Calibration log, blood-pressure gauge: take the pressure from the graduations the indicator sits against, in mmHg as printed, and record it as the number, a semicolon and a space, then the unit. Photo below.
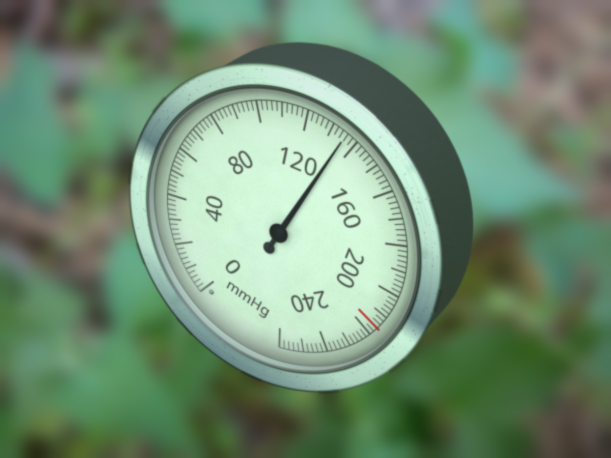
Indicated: 136; mmHg
